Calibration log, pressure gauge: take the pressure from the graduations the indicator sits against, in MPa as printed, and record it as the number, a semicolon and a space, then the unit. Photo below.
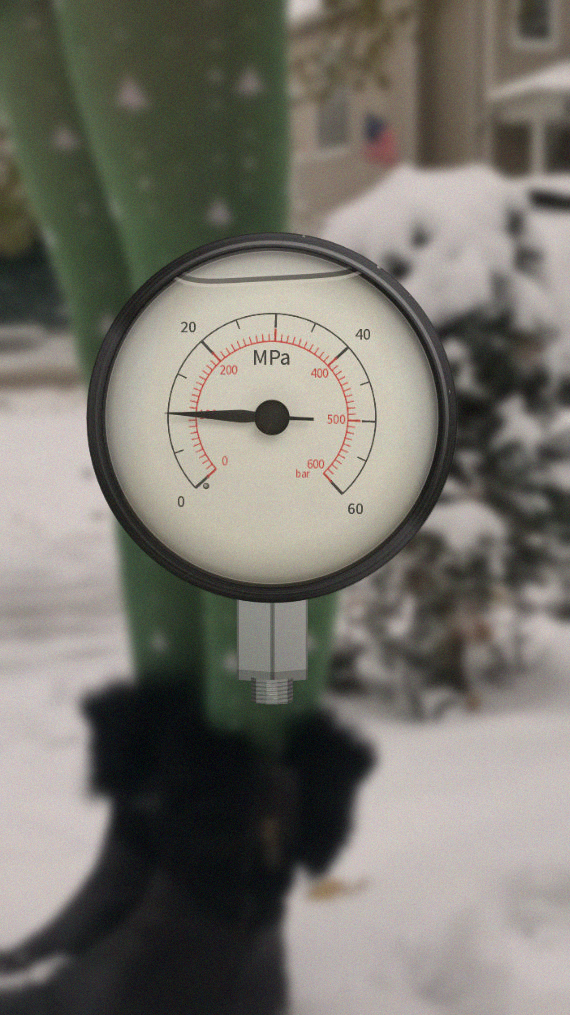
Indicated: 10; MPa
